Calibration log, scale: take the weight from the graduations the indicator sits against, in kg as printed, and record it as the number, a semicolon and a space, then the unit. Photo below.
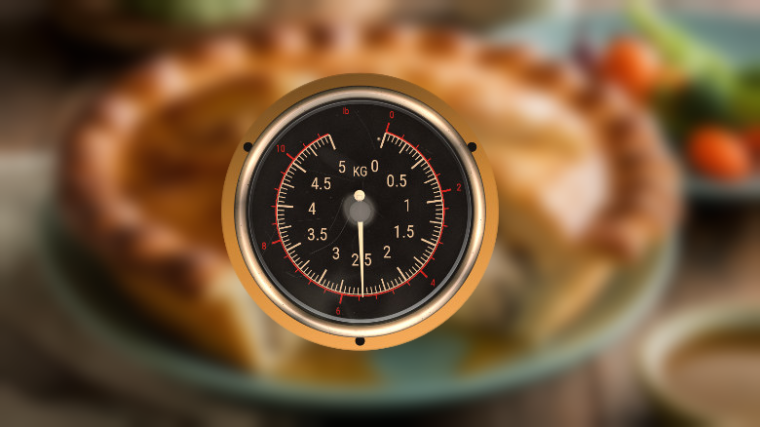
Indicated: 2.5; kg
